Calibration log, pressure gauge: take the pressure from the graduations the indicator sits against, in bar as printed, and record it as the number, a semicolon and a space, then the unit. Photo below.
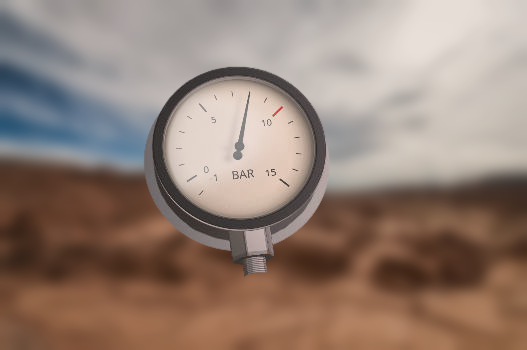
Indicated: 8; bar
